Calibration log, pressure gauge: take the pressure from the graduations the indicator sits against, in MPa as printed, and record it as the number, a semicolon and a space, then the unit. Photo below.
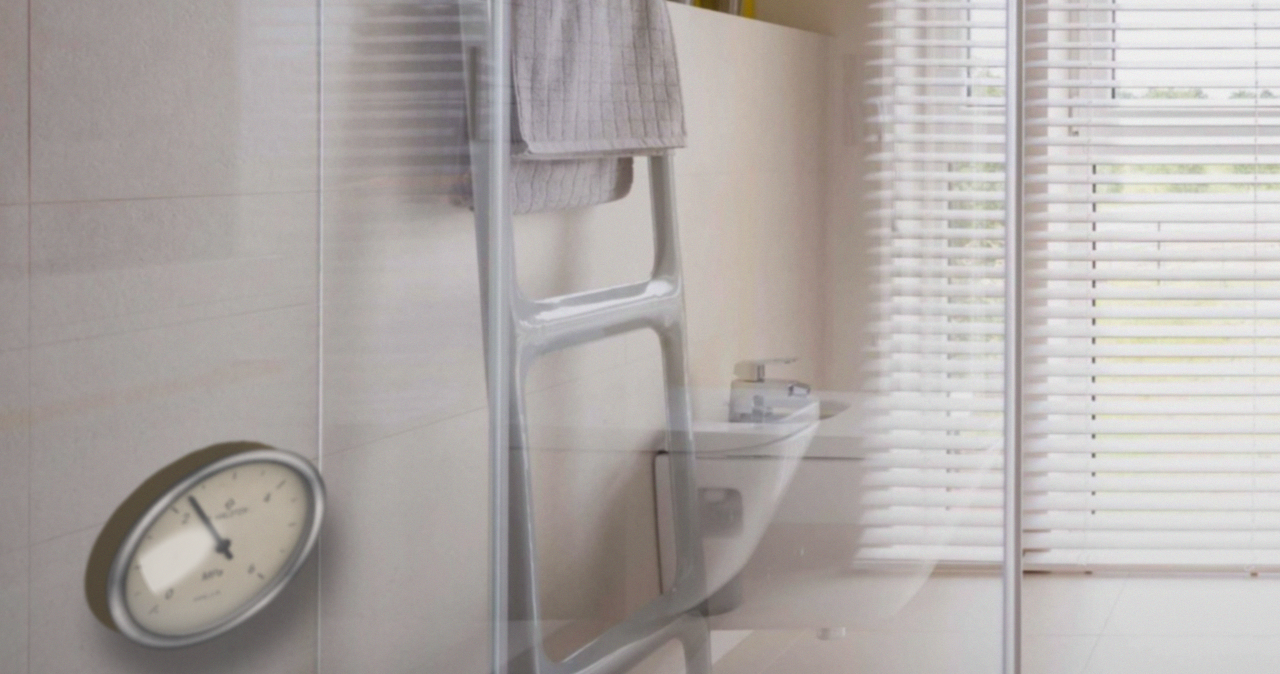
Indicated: 2.25; MPa
